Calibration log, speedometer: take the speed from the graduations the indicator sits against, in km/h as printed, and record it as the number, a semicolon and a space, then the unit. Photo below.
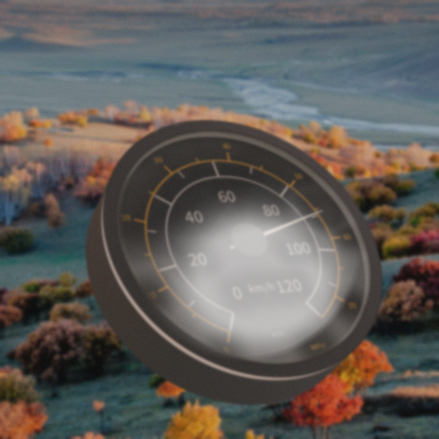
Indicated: 90; km/h
